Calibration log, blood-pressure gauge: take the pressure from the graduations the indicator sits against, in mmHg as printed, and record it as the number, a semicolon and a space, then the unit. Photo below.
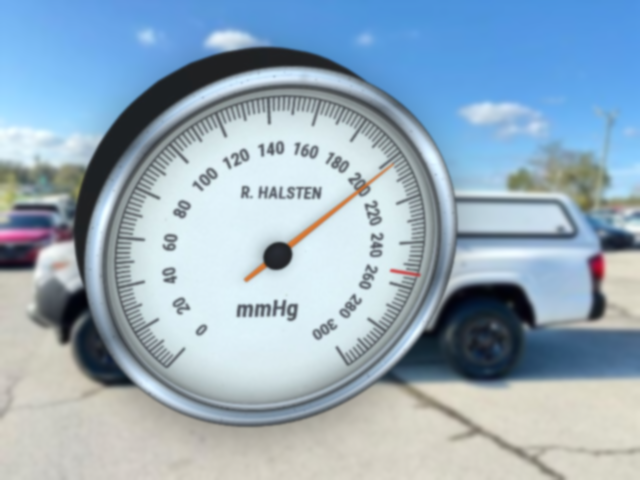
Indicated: 200; mmHg
